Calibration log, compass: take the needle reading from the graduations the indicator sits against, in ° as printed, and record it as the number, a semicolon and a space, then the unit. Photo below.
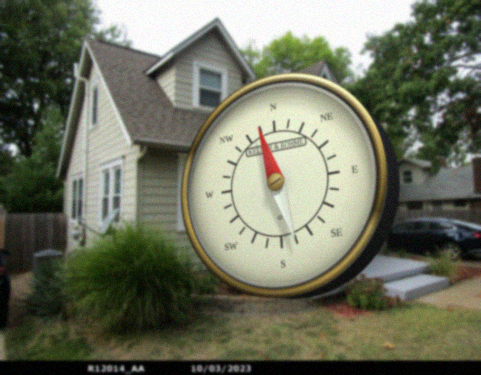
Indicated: 345; °
